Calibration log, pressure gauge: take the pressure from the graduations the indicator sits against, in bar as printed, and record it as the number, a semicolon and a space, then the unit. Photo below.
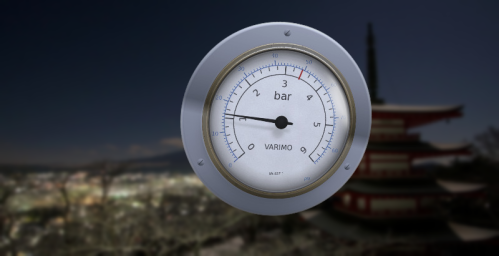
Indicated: 1.1; bar
